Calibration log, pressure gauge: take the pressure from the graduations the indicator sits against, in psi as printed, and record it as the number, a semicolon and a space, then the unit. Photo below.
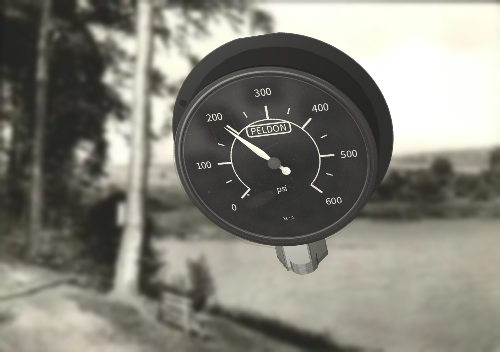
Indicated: 200; psi
